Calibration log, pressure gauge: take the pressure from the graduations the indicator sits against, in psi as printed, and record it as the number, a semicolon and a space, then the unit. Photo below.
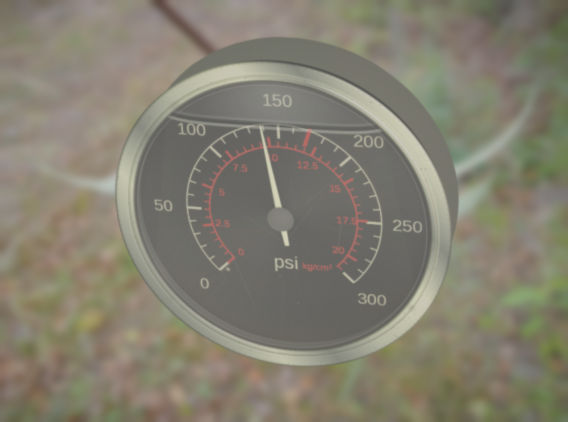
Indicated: 140; psi
